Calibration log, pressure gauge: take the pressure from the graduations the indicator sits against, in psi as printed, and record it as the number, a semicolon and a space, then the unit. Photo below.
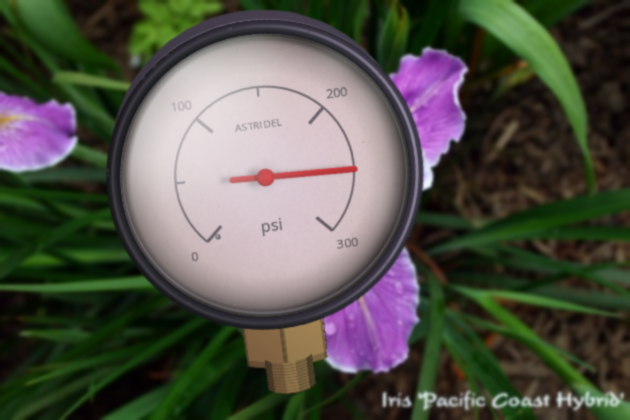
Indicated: 250; psi
